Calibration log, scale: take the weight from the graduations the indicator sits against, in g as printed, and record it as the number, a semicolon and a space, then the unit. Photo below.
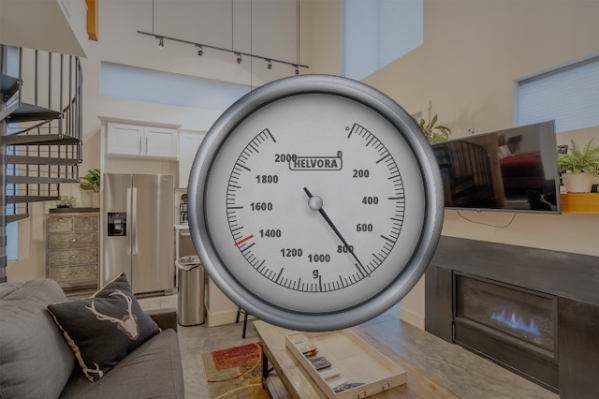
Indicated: 780; g
